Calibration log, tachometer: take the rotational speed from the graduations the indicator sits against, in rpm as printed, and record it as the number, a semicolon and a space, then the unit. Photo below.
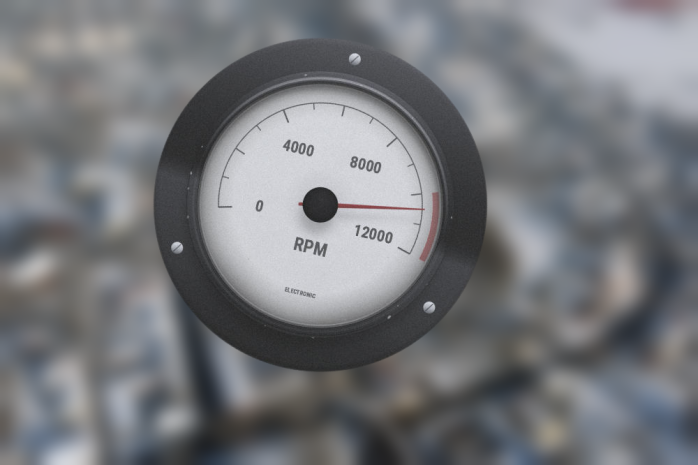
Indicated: 10500; rpm
